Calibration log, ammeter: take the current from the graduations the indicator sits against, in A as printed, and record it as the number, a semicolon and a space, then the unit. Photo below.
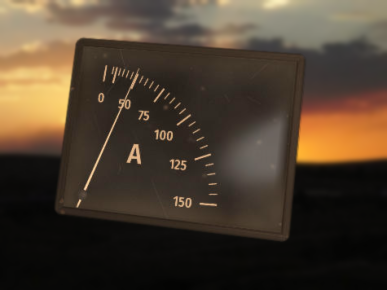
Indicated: 50; A
